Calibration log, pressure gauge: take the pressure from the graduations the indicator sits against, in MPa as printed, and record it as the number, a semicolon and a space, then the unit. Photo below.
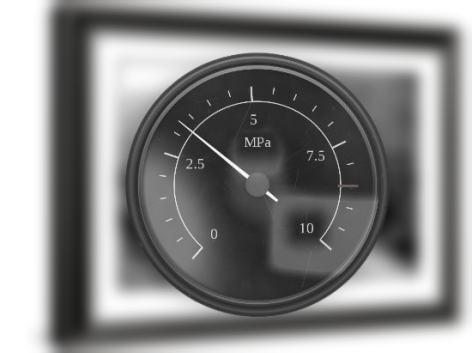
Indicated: 3.25; MPa
